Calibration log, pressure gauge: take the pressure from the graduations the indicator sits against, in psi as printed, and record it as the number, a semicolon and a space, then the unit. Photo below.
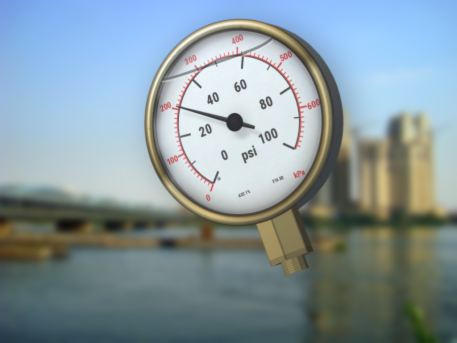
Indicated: 30; psi
